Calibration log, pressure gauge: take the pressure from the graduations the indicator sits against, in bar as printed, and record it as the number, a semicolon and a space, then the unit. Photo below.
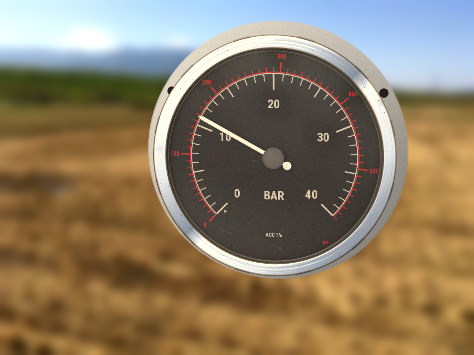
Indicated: 11; bar
